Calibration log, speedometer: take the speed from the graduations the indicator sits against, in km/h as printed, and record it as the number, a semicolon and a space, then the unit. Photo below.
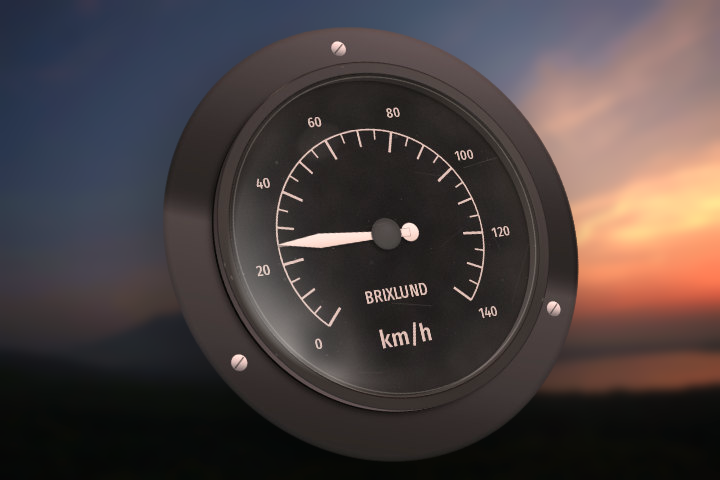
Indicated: 25; km/h
